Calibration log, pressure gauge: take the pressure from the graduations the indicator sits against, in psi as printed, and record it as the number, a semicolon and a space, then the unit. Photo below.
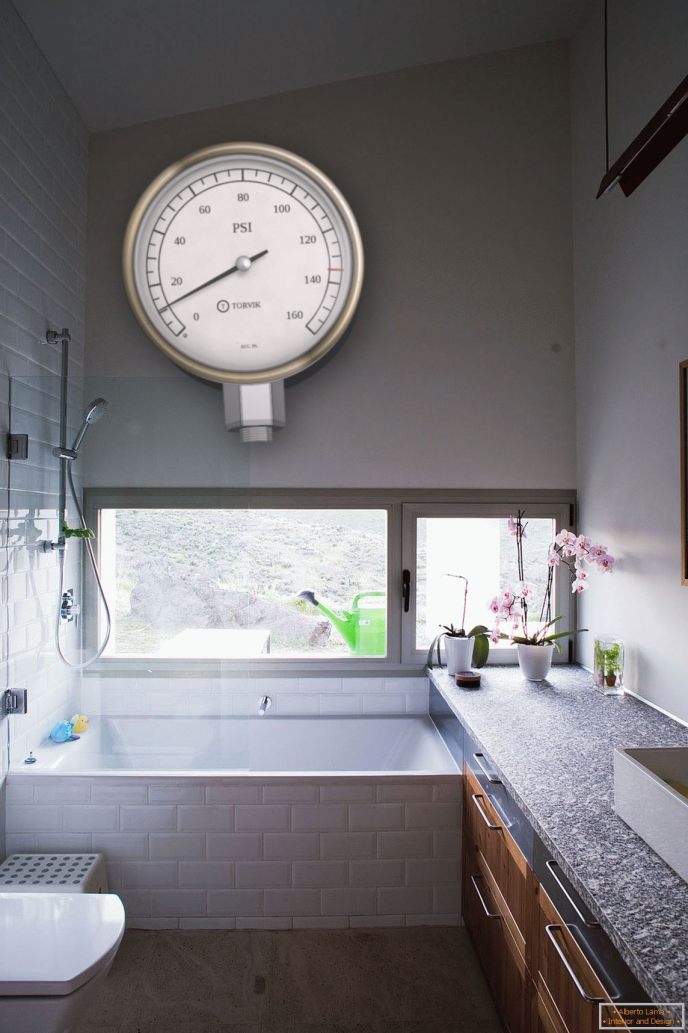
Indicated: 10; psi
